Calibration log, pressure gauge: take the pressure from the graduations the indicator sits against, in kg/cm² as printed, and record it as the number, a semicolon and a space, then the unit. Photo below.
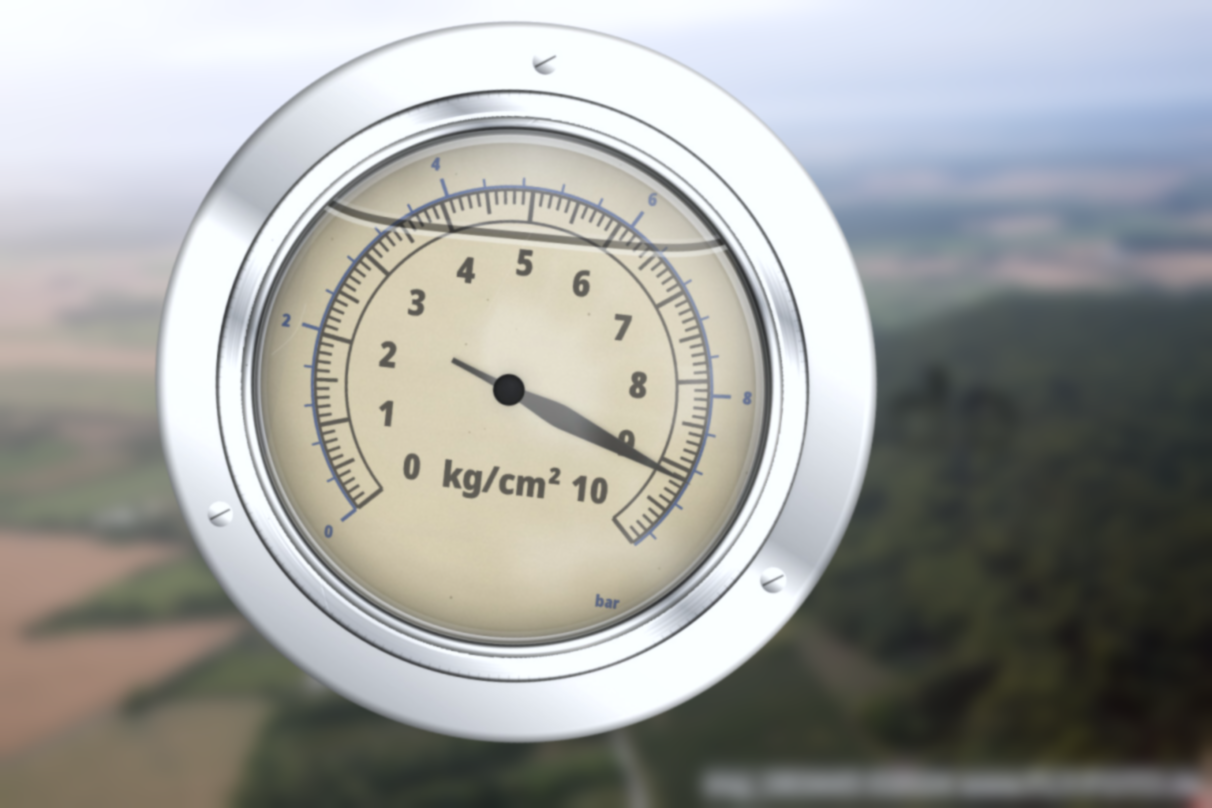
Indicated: 9.1; kg/cm²
